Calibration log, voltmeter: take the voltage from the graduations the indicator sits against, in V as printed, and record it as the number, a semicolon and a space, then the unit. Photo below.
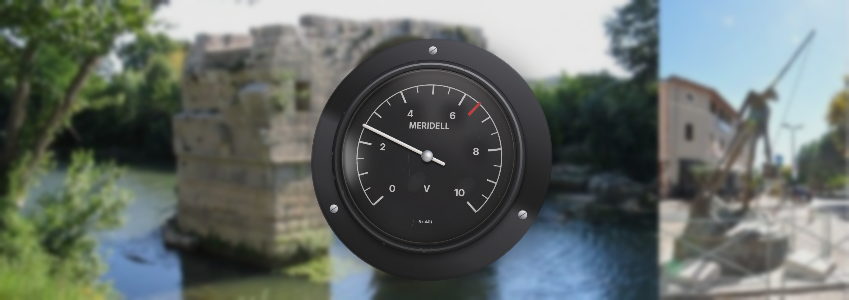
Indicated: 2.5; V
